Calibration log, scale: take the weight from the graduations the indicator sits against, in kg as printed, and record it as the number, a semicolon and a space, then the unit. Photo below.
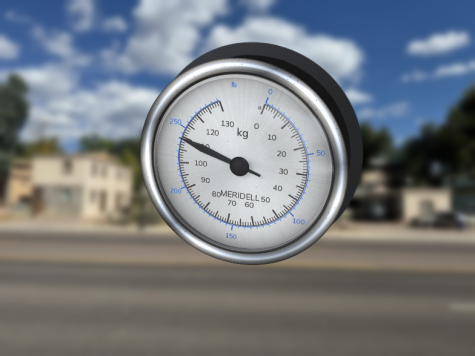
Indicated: 110; kg
